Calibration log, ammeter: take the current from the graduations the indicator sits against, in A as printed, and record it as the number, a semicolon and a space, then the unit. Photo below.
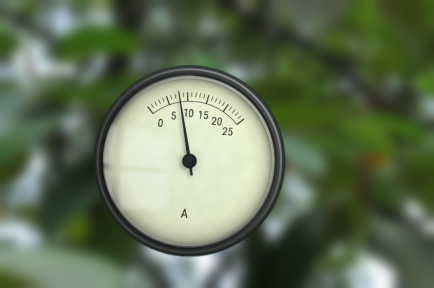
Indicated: 8; A
